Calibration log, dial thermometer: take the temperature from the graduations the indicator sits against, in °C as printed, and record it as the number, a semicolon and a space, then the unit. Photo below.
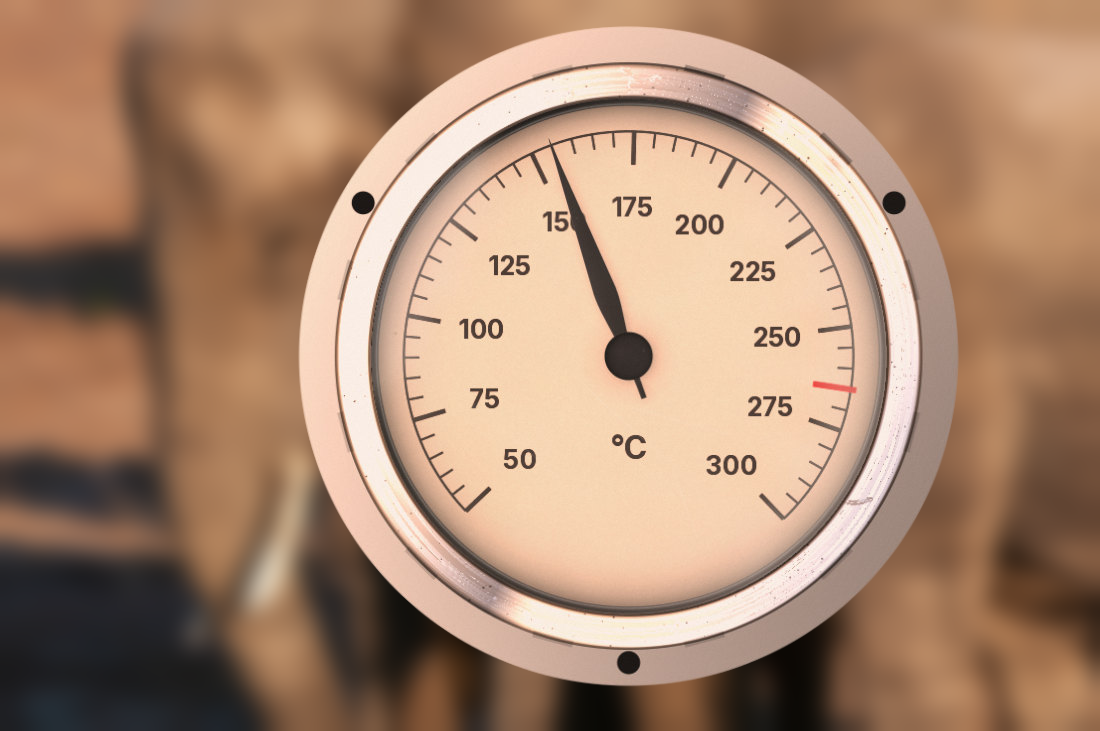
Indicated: 155; °C
